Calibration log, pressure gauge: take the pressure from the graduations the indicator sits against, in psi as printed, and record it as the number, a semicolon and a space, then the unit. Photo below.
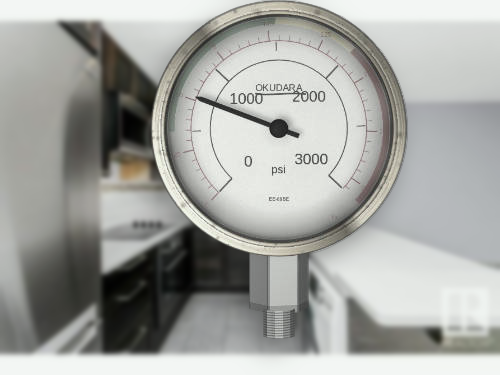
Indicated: 750; psi
